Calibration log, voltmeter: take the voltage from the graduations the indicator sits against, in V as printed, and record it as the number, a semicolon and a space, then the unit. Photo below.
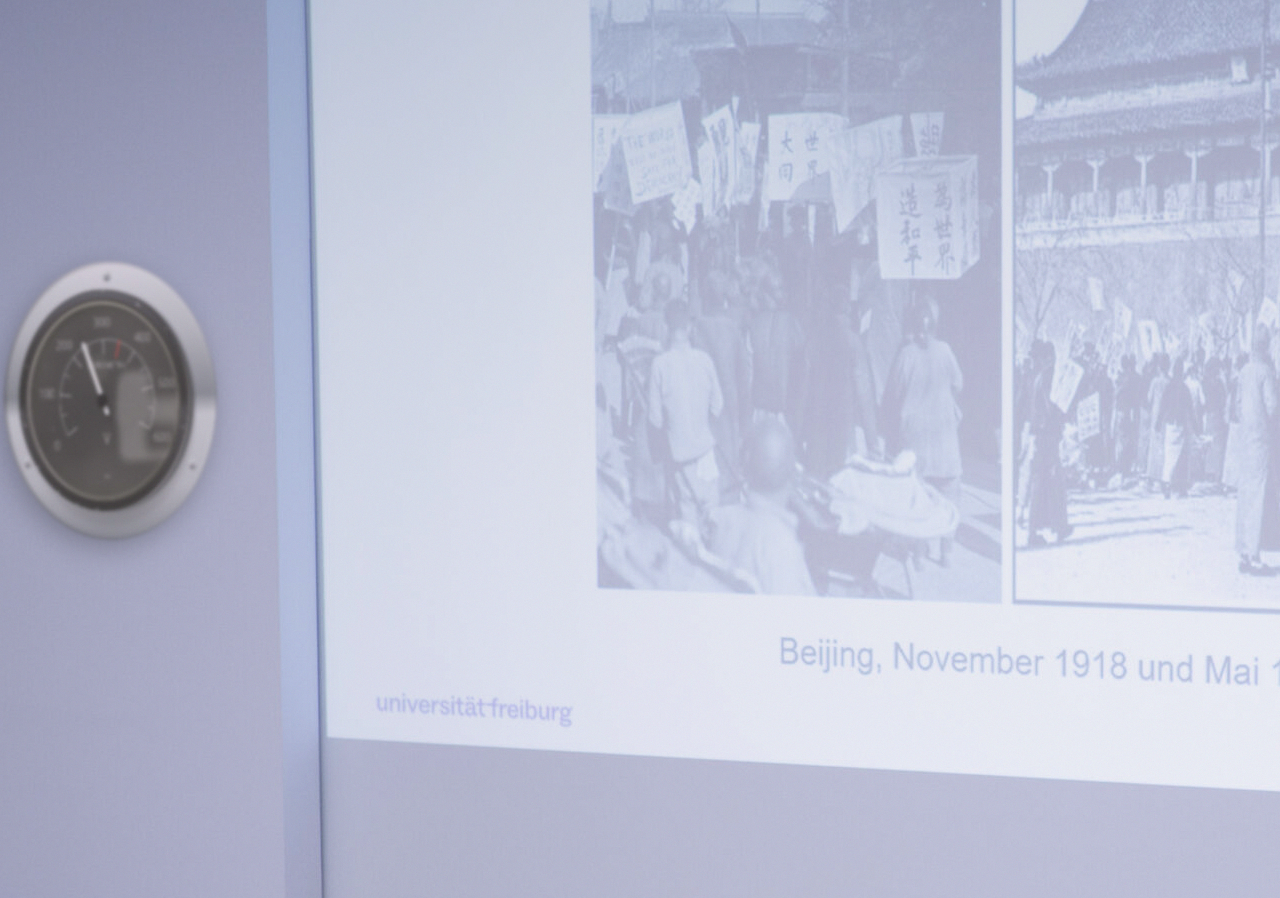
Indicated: 250; V
